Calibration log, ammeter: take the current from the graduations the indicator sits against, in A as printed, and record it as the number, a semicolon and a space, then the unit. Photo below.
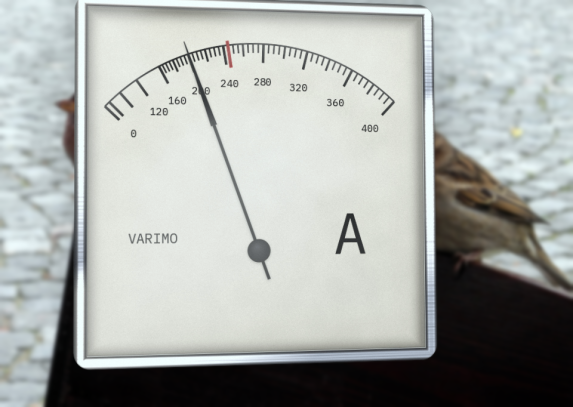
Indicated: 200; A
